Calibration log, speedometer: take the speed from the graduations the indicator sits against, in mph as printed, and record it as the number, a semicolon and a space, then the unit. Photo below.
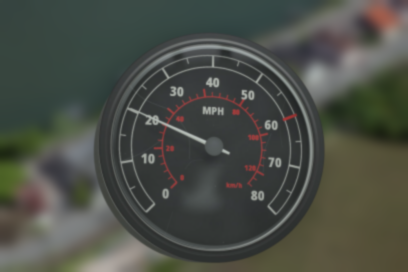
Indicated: 20; mph
